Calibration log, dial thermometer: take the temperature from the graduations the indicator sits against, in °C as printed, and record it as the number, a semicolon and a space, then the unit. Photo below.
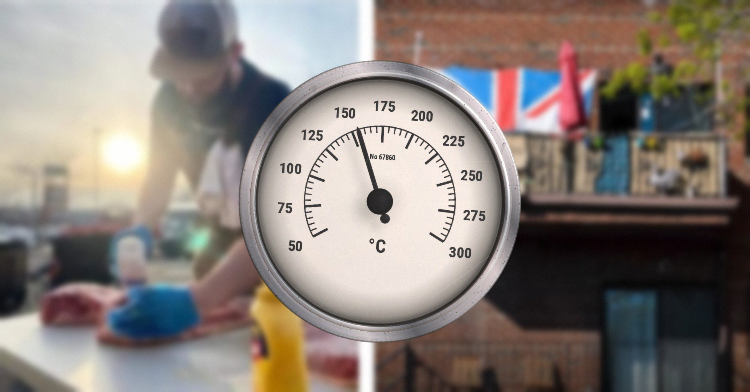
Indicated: 155; °C
